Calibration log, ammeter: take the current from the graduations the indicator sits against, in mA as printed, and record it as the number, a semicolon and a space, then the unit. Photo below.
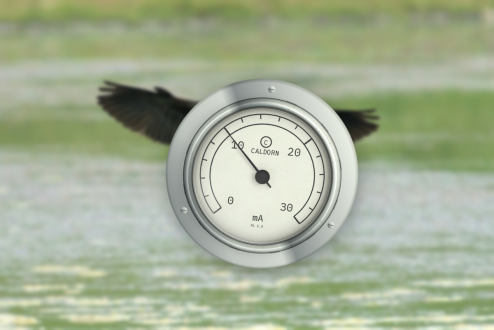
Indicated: 10; mA
